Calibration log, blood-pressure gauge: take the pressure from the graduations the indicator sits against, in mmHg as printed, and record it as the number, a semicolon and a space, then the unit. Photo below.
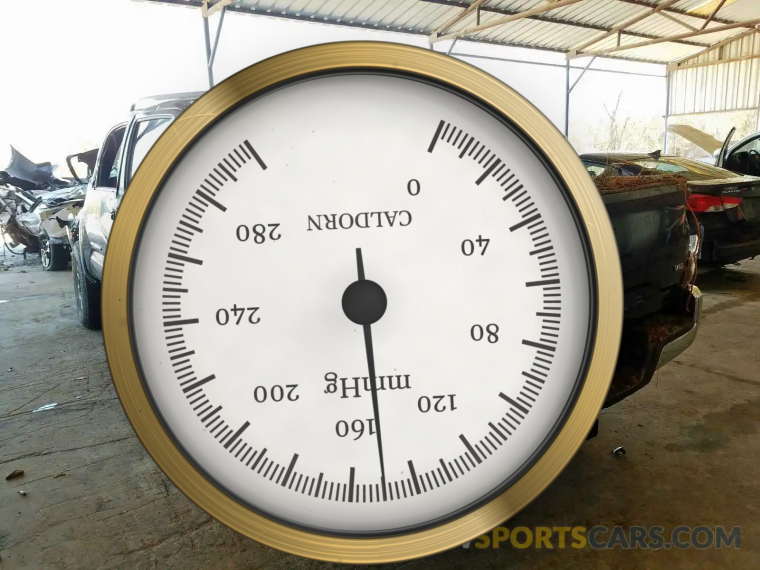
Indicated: 150; mmHg
